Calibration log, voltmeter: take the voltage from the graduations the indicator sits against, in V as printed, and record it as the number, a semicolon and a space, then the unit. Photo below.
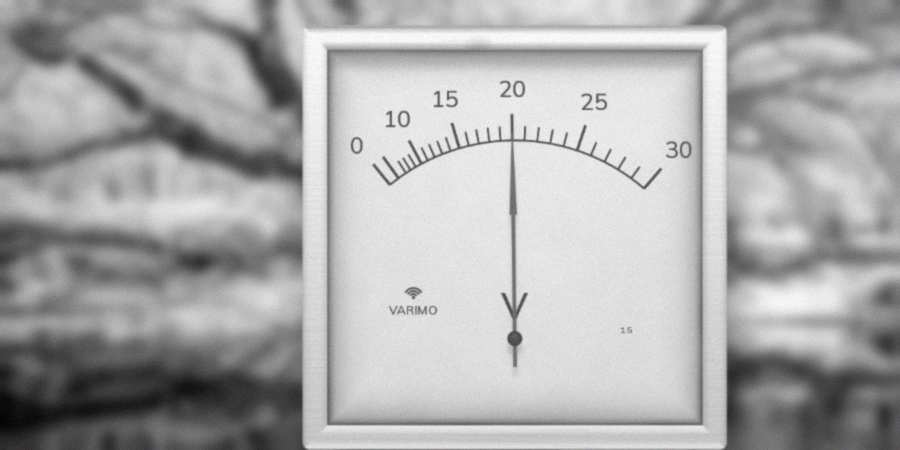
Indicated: 20; V
